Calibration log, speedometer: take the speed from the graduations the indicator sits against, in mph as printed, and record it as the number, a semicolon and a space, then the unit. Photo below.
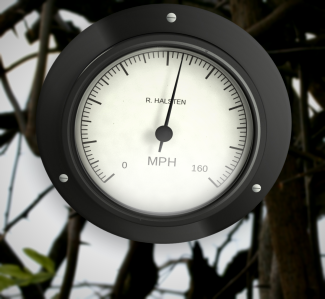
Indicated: 86; mph
